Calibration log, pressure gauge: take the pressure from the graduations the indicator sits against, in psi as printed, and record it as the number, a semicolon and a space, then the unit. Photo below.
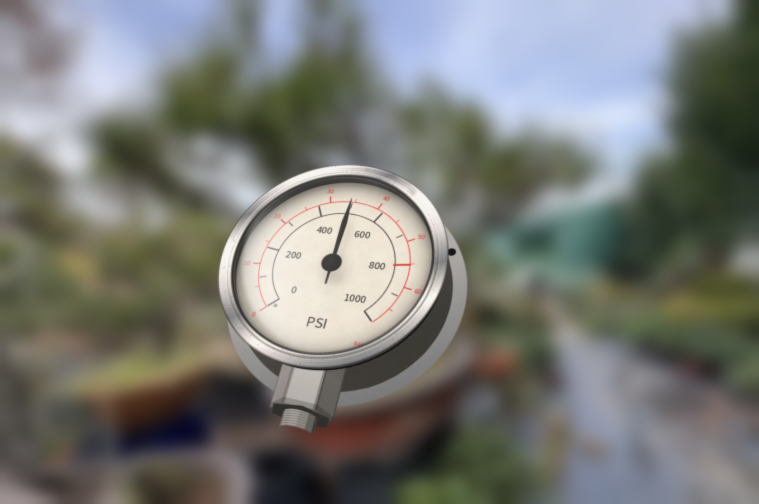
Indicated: 500; psi
